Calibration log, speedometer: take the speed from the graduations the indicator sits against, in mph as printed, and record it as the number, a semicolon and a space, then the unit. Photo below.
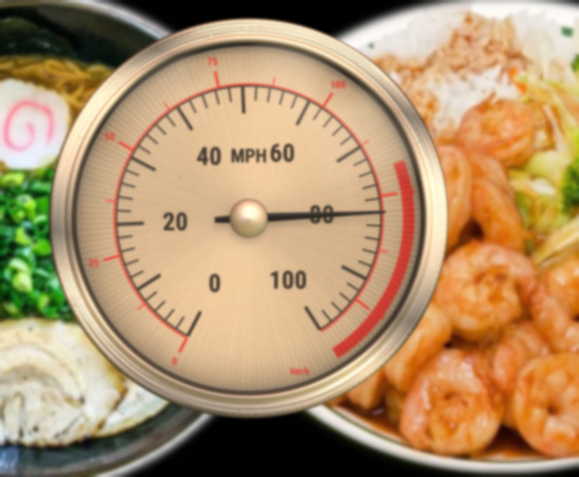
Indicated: 80; mph
